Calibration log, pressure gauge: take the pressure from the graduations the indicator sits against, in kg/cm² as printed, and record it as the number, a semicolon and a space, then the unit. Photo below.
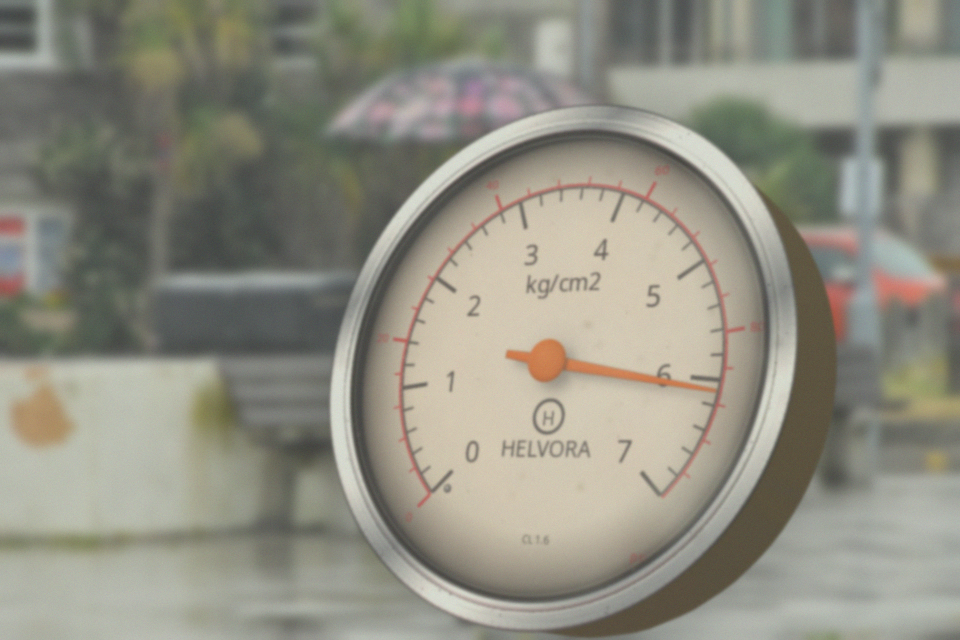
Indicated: 6.1; kg/cm²
